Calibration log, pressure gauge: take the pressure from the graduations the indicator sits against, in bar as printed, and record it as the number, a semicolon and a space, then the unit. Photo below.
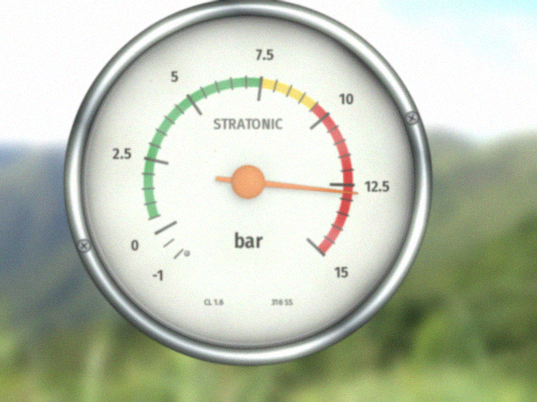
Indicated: 12.75; bar
